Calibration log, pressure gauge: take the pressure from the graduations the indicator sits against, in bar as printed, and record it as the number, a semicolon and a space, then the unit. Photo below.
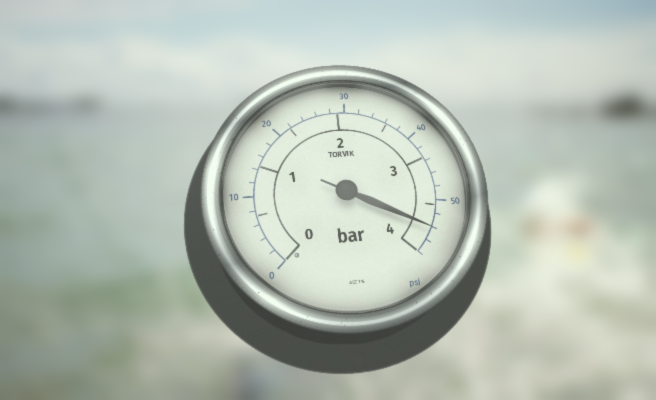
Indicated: 3.75; bar
